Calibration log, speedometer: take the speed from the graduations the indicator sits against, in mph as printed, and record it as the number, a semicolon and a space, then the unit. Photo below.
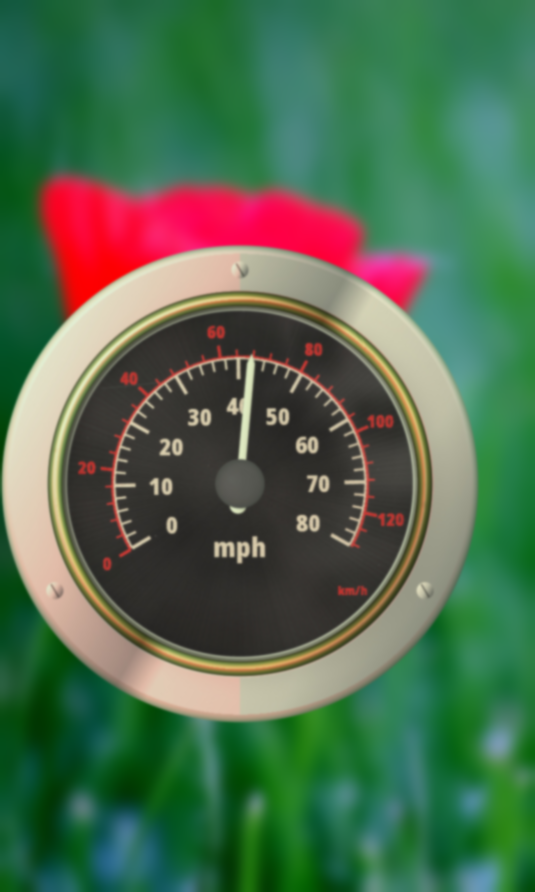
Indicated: 42; mph
